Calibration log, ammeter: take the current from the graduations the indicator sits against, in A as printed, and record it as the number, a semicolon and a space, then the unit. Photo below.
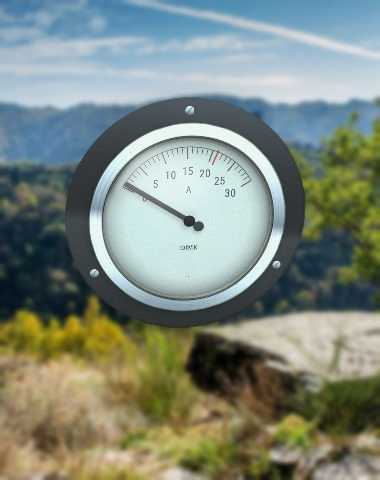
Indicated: 1; A
